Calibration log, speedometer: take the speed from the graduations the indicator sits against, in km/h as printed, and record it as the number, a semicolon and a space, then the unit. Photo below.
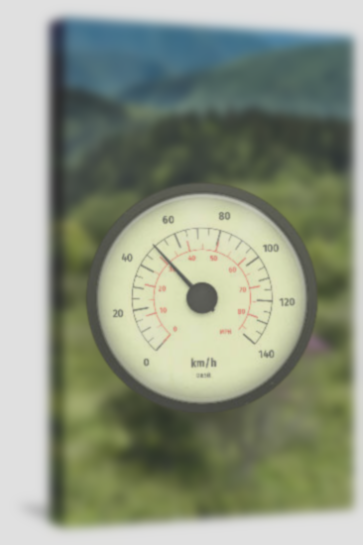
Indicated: 50; km/h
